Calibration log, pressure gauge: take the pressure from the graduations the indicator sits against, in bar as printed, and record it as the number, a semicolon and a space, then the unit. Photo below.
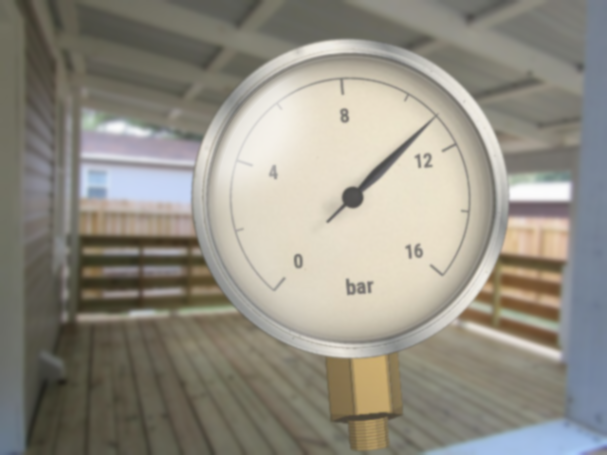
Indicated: 11; bar
